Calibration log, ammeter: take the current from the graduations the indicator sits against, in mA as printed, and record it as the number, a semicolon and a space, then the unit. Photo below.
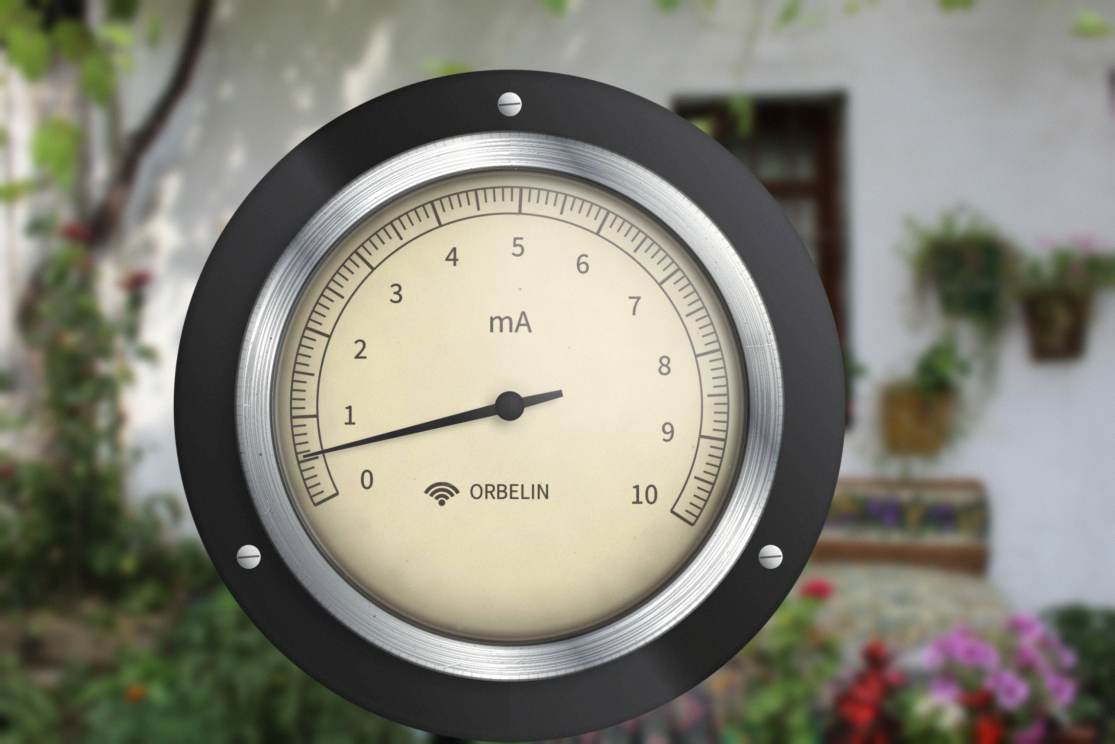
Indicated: 0.55; mA
